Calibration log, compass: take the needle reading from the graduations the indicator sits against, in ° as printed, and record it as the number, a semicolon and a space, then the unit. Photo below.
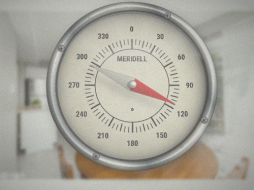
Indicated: 115; °
